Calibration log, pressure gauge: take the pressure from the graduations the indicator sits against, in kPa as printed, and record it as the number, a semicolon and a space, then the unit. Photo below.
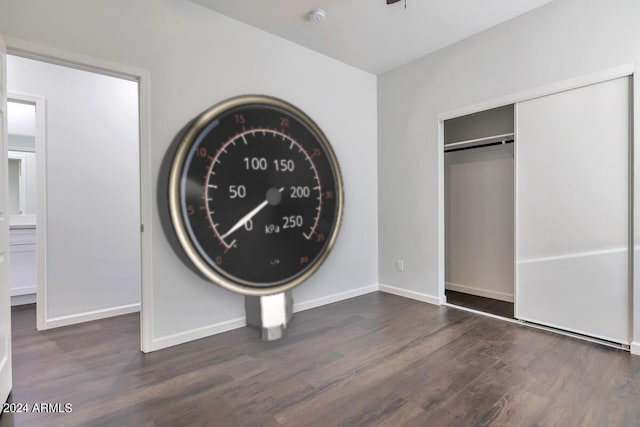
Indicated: 10; kPa
